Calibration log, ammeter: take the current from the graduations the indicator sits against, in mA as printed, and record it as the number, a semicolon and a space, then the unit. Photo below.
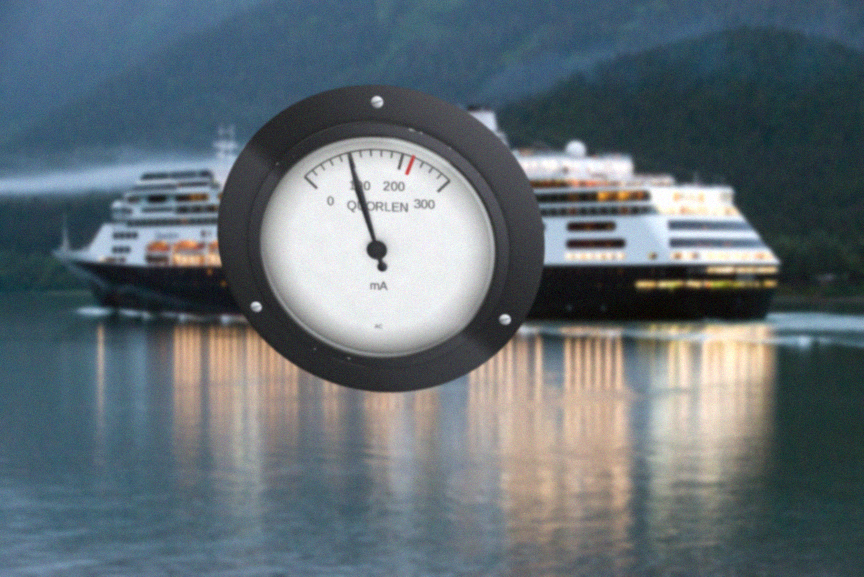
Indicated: 100; mA
